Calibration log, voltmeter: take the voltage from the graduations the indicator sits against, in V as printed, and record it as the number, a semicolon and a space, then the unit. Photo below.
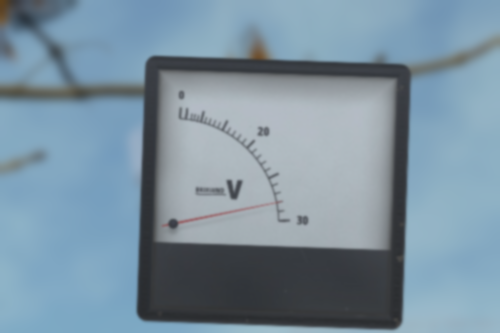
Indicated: 28; V
